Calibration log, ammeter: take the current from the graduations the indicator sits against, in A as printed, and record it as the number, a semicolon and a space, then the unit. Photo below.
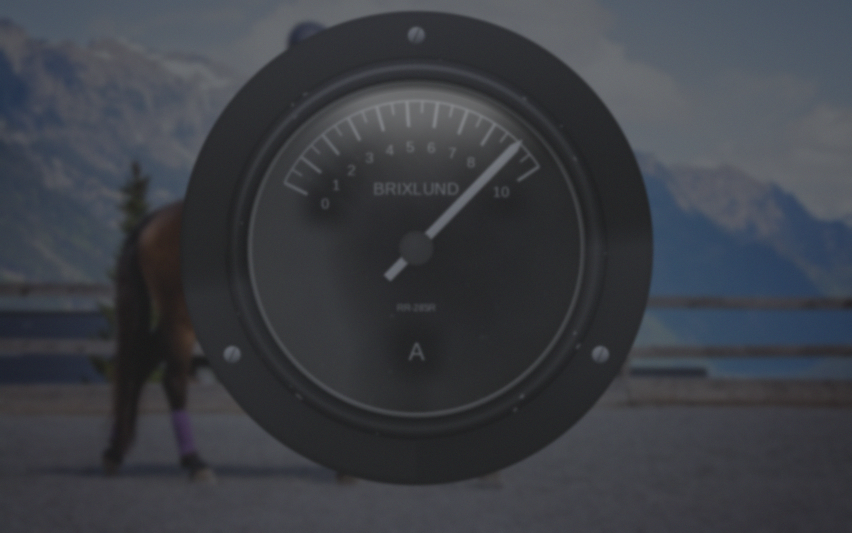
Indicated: 9; A
